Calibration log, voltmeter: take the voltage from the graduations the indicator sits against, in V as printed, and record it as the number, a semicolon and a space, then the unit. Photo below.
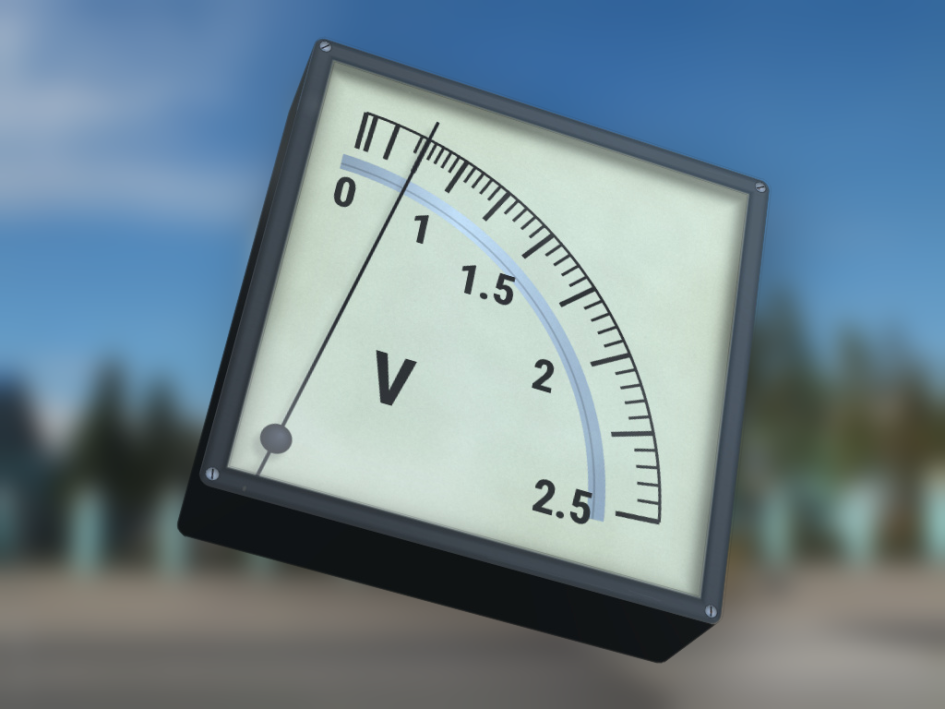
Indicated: 0.75; V
